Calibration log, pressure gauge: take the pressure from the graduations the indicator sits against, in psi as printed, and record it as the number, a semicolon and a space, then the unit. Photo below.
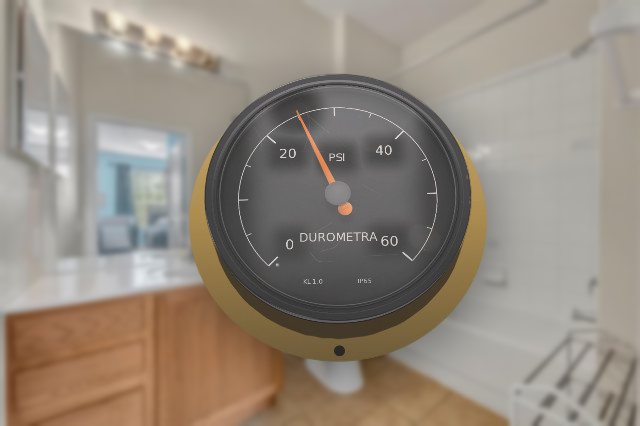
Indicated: 25; psi
